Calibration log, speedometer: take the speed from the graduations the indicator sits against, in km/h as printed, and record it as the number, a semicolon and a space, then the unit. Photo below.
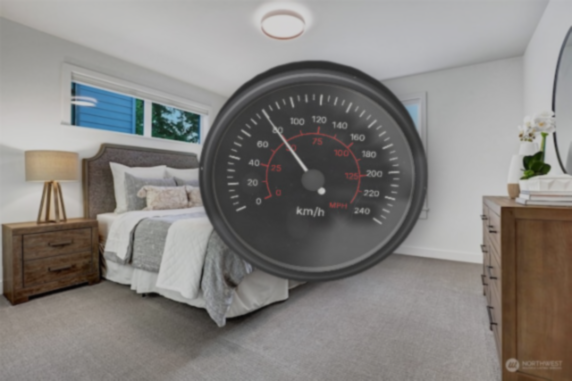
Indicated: 80; km/h
